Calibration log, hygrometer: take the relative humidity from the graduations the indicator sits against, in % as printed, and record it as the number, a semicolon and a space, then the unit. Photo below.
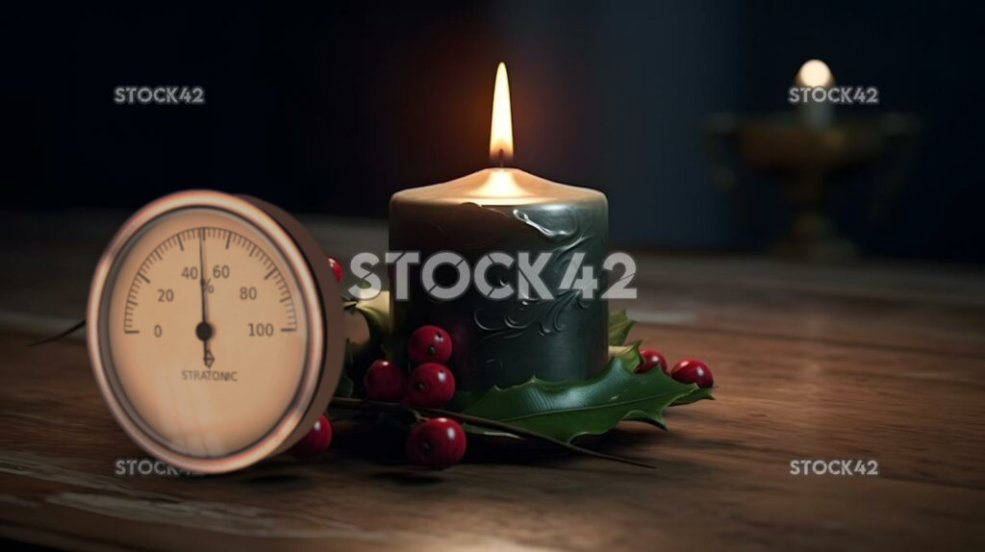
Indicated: 50; %
